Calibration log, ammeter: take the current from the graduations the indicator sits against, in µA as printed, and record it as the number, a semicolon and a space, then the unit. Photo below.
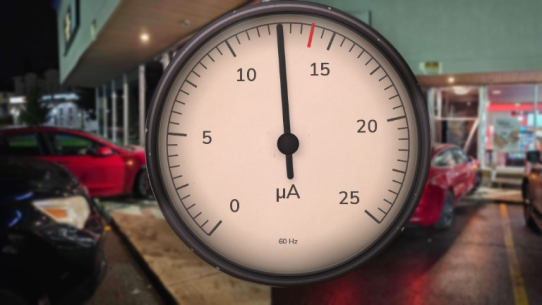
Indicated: 12.5; µA
